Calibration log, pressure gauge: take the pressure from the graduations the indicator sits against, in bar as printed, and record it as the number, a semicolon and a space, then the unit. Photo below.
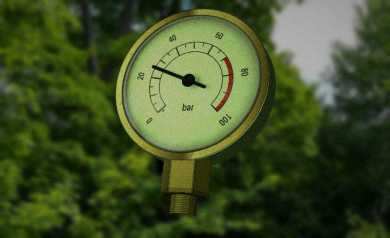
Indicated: 25; bar
